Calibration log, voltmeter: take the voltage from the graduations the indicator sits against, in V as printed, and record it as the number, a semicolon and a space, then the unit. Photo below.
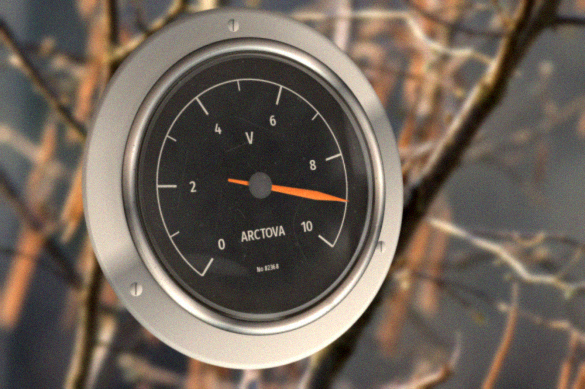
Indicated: 9; V
